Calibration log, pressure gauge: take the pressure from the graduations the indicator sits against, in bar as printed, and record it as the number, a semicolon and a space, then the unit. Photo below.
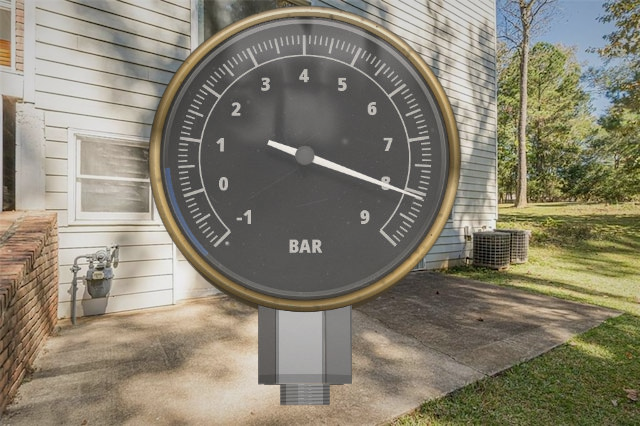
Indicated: 8.1; bar
